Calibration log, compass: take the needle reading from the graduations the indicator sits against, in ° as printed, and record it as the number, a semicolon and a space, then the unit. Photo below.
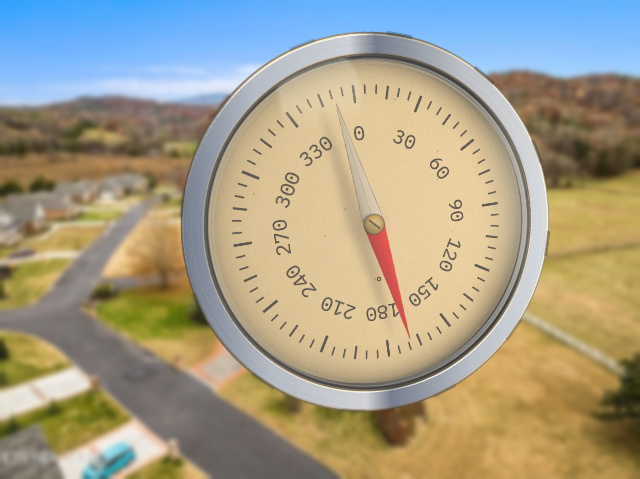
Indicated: 170; °
